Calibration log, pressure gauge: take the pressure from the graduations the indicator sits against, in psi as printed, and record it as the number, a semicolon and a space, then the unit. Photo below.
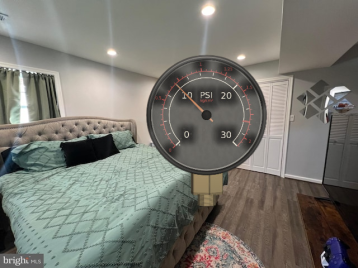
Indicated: 10; psi
